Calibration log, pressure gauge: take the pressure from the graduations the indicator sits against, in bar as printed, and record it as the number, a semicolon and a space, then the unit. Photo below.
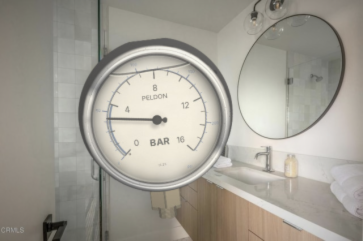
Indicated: 3; bar
